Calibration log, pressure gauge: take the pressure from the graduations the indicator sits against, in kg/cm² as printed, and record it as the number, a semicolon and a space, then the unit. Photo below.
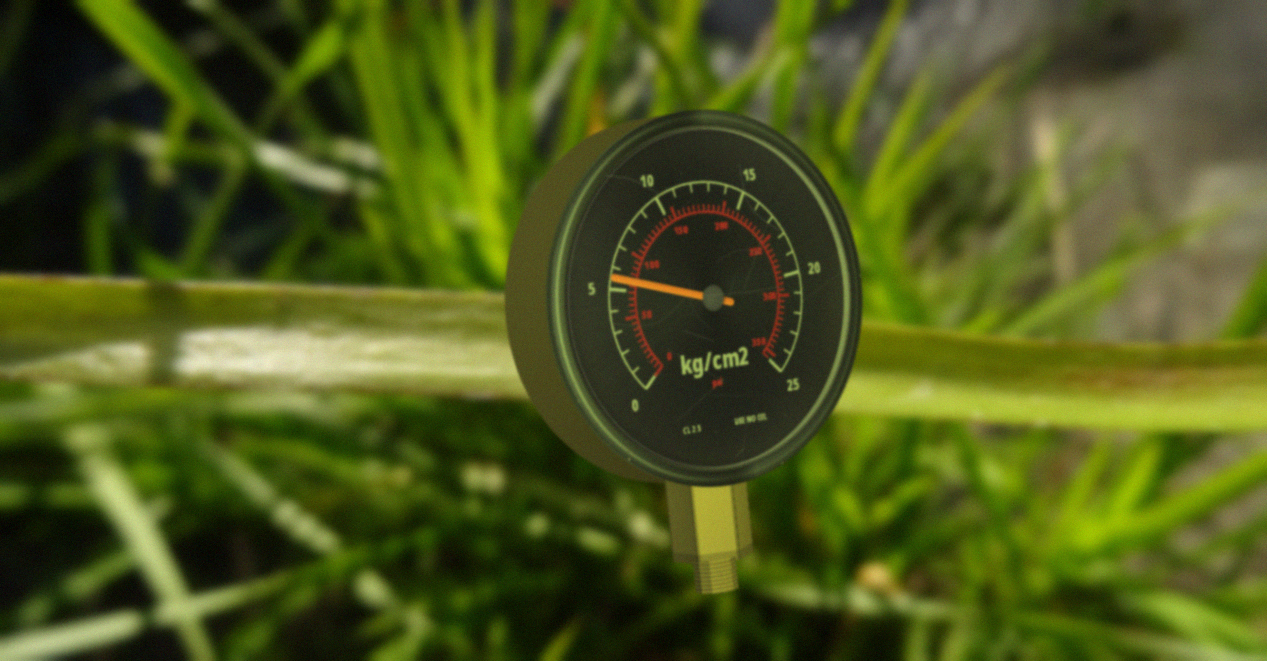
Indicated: 5.5; kg/cm²
